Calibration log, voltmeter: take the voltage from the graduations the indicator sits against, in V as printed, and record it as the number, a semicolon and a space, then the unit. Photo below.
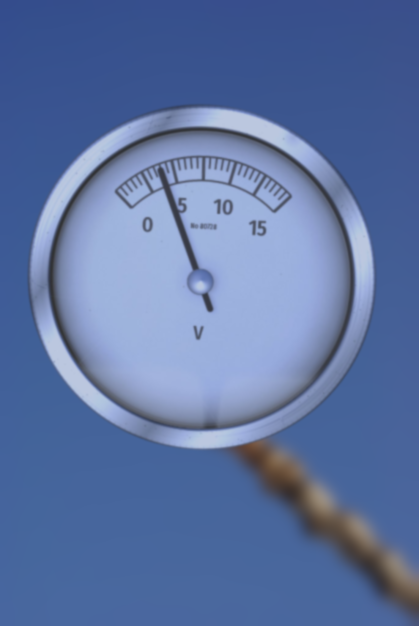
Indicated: 4; V
